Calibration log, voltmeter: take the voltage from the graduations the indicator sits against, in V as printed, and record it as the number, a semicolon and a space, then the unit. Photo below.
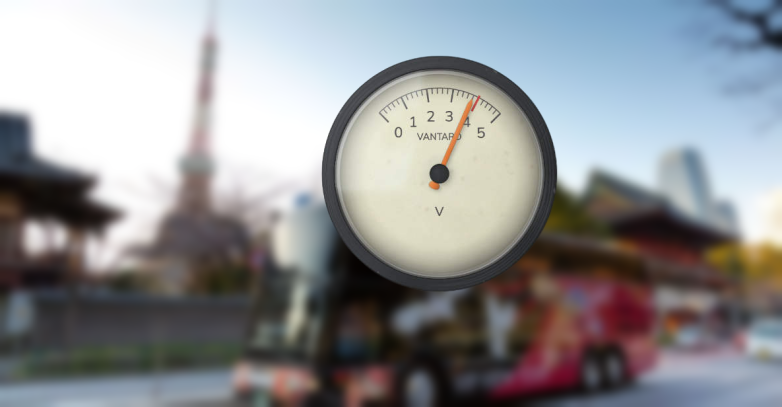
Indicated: 3.8; V
